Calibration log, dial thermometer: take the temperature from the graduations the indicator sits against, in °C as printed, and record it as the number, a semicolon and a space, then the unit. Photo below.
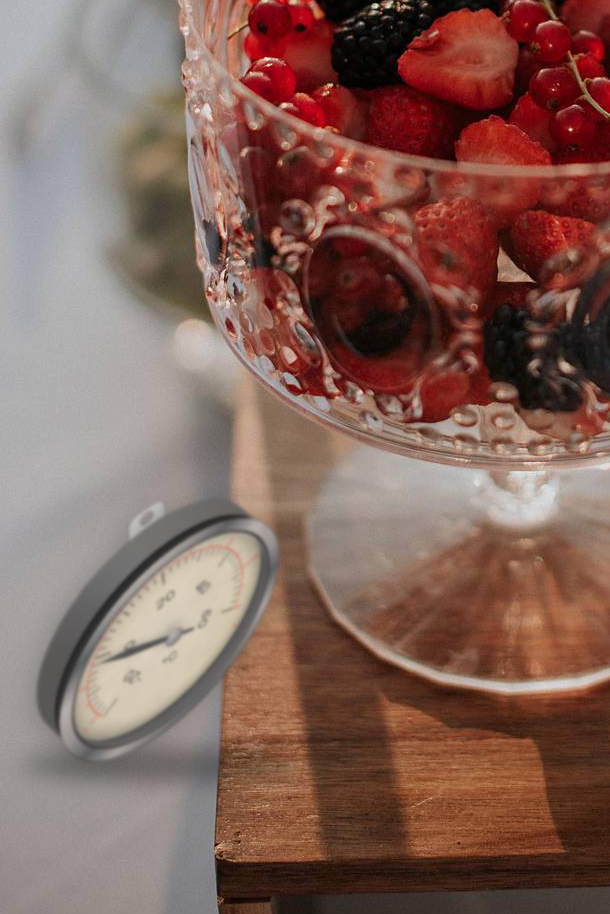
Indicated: 0; °C
